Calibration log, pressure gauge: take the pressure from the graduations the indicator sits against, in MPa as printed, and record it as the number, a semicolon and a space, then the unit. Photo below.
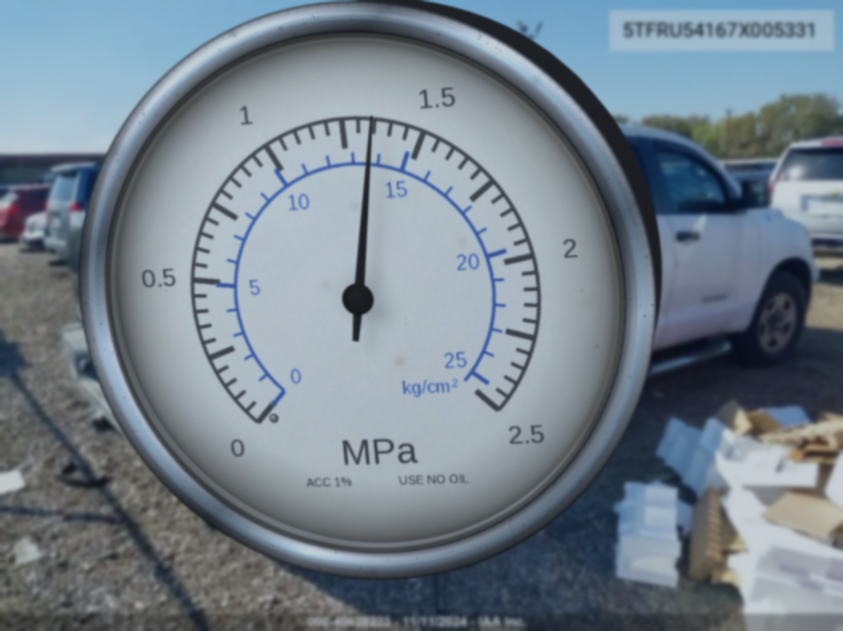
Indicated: 1.35; MPa
